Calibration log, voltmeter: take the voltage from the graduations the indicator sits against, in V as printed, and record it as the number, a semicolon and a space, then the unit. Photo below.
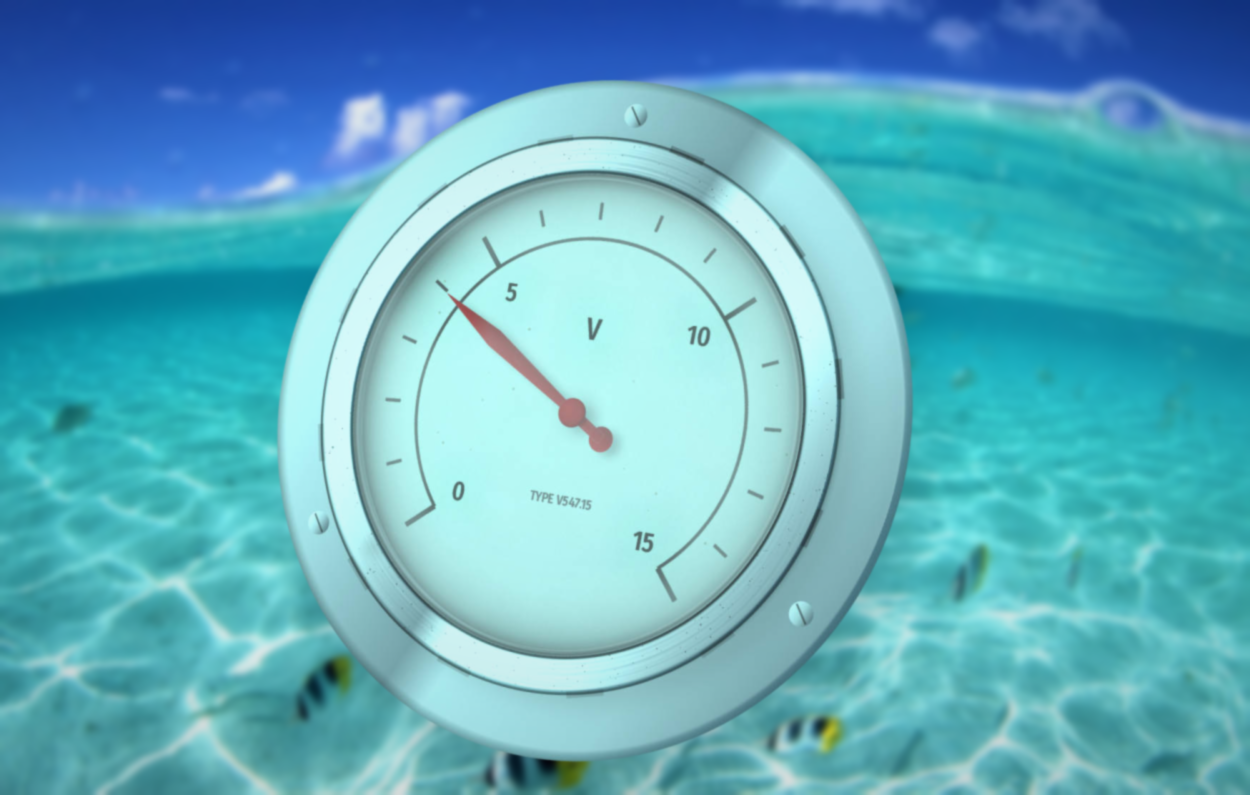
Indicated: 4; V
